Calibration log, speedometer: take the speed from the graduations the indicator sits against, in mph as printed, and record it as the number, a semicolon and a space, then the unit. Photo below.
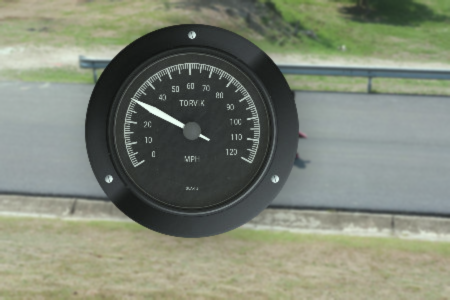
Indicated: 30; mph
